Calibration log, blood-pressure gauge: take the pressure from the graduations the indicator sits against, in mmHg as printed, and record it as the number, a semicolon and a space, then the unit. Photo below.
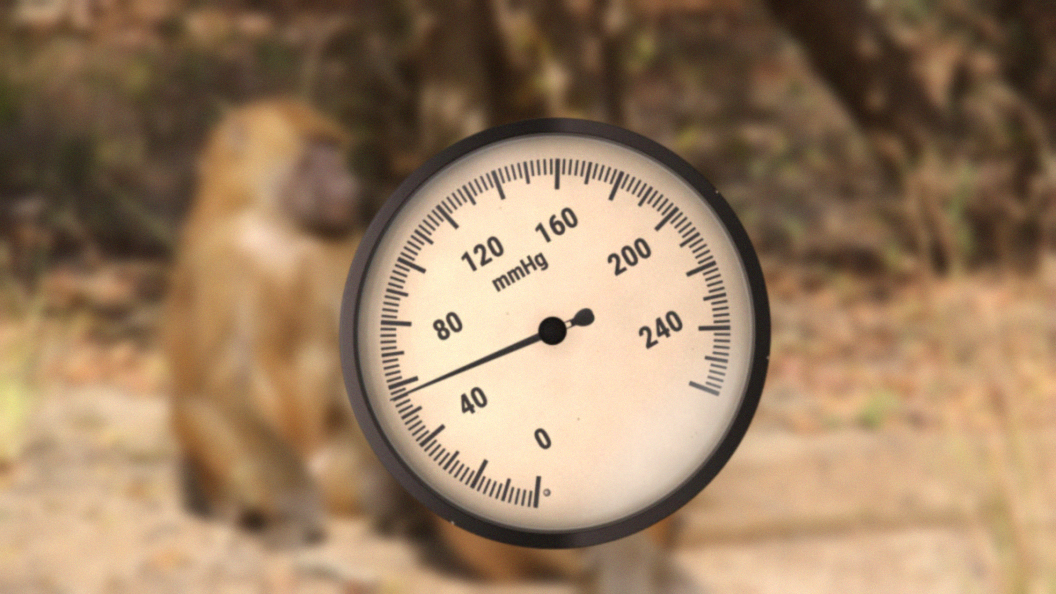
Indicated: 56; mmHg
